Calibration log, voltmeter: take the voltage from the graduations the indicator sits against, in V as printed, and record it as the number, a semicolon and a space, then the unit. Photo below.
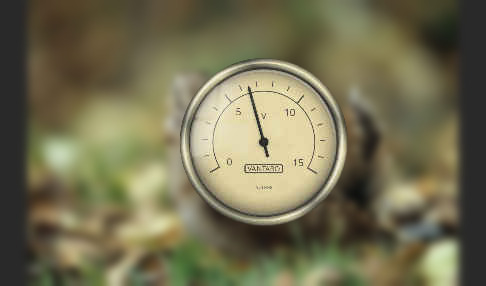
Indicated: 6.5; V
